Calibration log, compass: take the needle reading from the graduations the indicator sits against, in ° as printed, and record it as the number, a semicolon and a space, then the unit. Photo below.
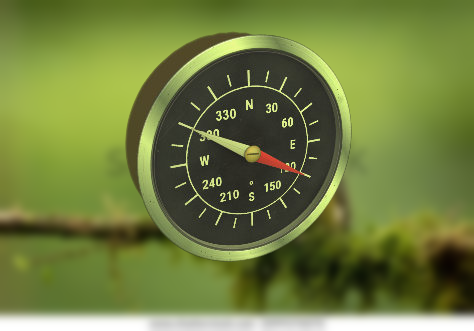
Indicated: 120; °
